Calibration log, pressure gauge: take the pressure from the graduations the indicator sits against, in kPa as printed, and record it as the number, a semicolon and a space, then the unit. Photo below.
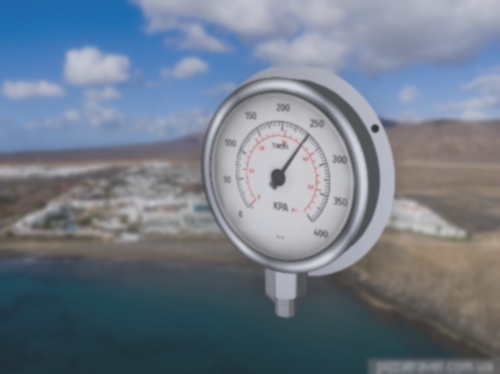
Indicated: 250; kPa
